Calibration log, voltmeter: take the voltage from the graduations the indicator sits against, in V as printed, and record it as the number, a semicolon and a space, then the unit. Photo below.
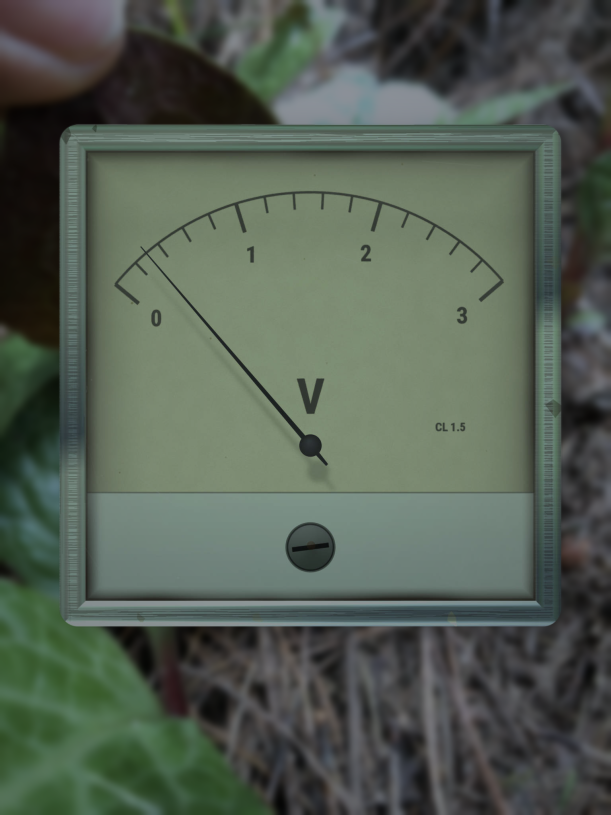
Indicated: 0.3; V
